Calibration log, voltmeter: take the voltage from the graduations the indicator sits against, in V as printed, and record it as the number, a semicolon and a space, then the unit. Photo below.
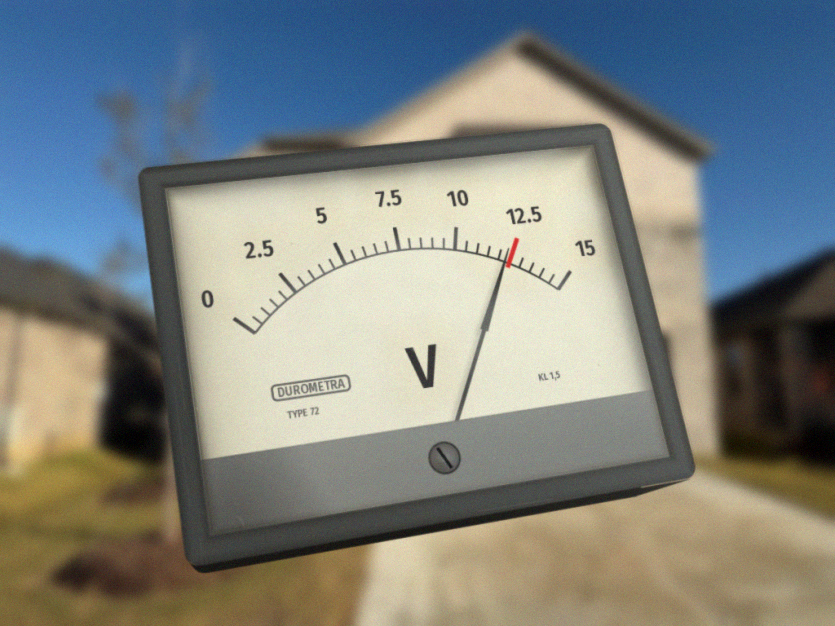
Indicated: 12.25; V
